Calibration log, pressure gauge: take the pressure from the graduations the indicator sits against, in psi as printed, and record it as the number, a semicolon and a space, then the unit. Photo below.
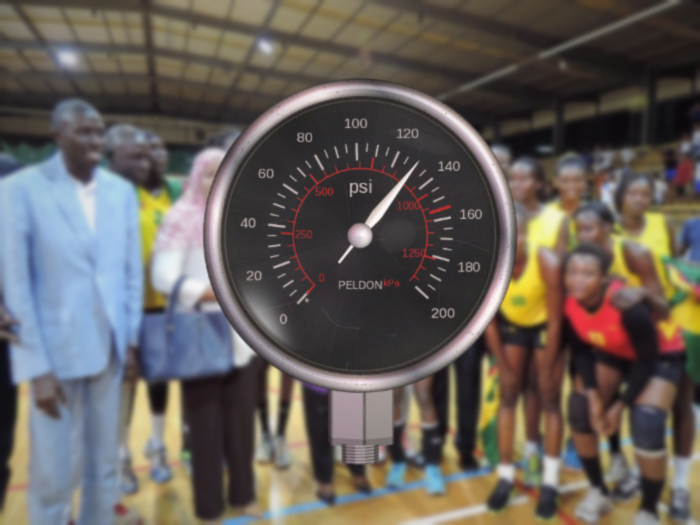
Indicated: 130; psi
